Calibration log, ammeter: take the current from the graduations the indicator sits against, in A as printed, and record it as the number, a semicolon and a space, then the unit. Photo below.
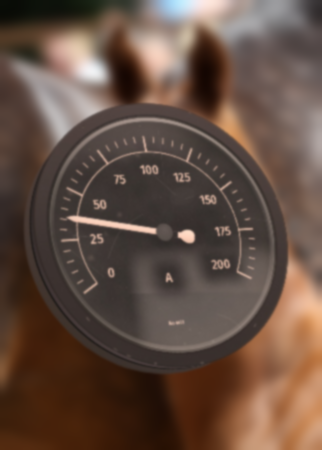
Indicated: 35; A
